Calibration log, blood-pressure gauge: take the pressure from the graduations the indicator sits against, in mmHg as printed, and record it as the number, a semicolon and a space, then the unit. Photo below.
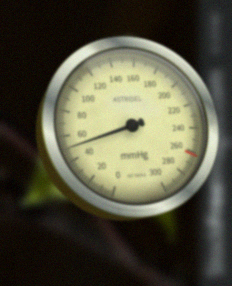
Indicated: 50; mmHg
